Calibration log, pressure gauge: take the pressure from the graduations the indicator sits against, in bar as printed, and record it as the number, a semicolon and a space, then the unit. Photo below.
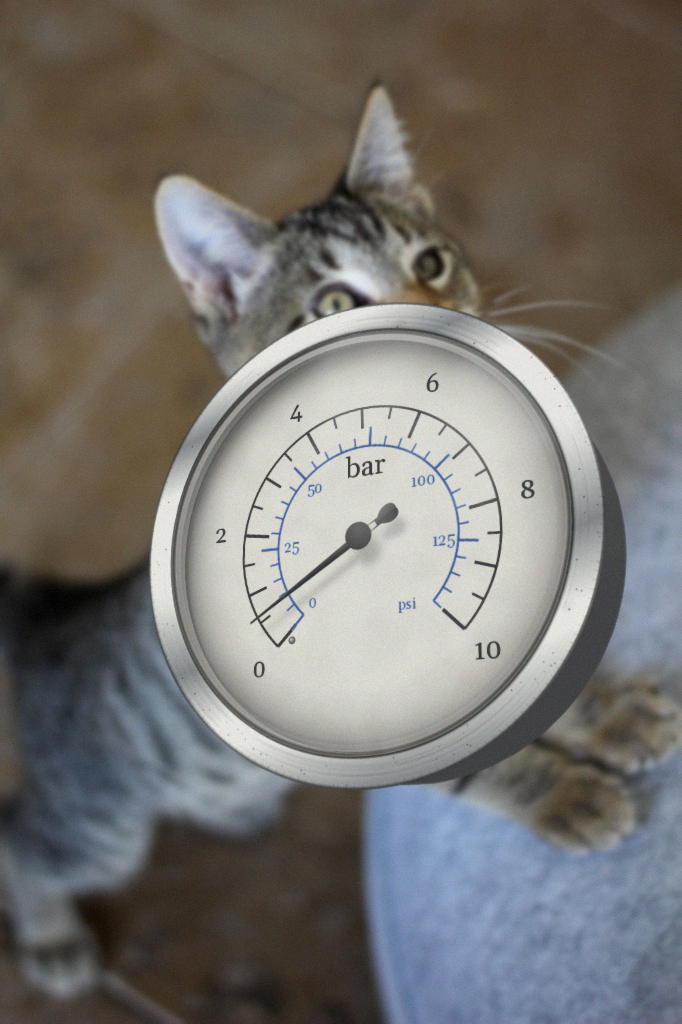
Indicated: 0.5; bar
